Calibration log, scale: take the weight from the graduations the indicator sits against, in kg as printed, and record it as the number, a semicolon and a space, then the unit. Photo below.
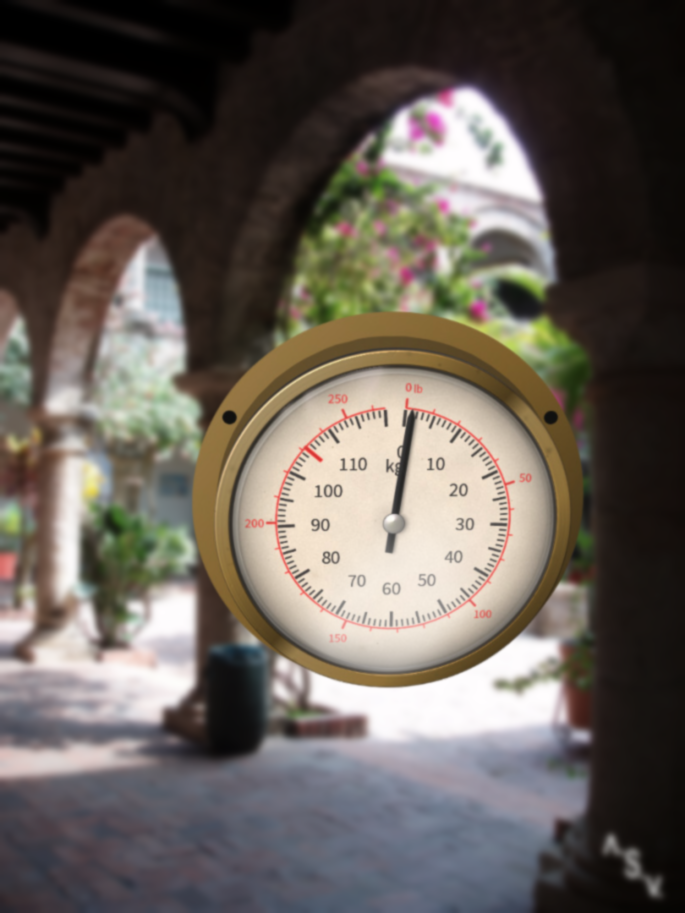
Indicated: 1; kg
